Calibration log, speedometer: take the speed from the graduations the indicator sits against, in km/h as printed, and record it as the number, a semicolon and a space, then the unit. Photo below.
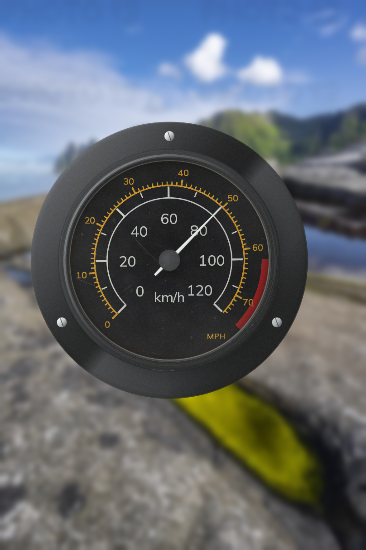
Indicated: 80; km/h
